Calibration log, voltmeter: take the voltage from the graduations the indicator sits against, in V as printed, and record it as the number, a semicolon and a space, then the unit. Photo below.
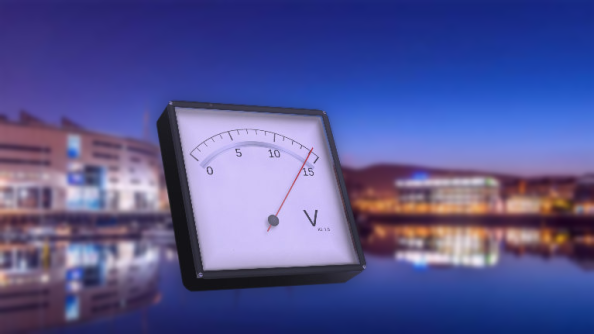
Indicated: 14; V
